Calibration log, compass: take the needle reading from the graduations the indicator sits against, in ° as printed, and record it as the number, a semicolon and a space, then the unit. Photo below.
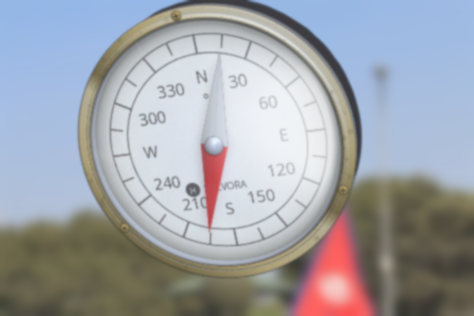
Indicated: 195; °
